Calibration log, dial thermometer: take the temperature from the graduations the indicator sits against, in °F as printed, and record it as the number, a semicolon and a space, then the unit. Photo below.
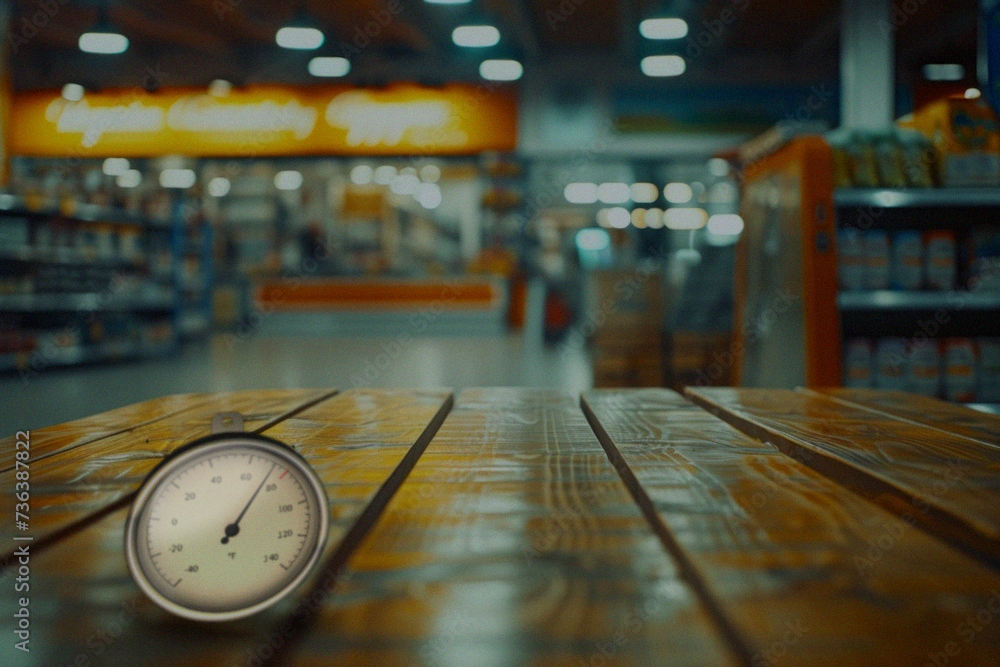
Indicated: 72; °F
